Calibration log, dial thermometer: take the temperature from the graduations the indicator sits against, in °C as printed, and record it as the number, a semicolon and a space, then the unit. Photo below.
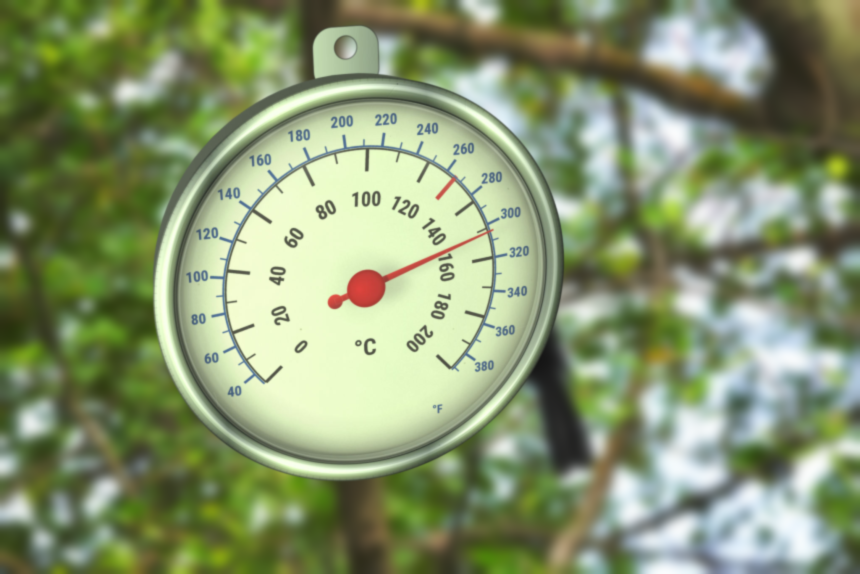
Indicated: 150; °C
